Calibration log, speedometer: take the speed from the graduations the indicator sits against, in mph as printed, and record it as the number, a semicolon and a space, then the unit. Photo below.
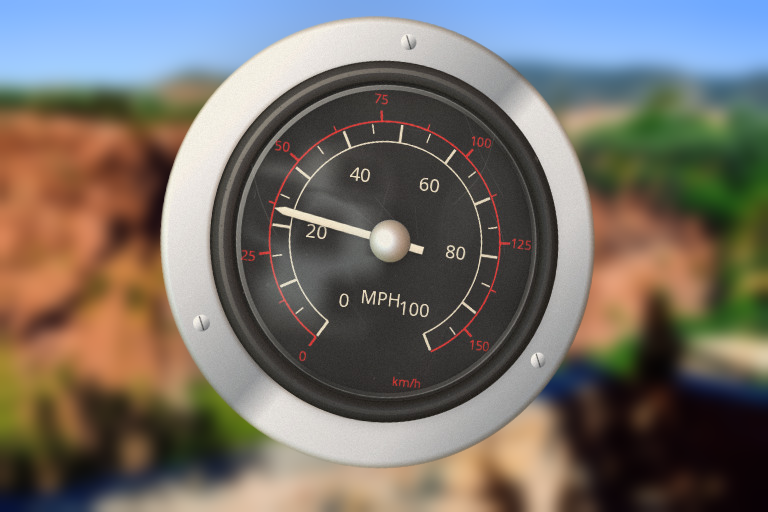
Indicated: 22.5; mph
